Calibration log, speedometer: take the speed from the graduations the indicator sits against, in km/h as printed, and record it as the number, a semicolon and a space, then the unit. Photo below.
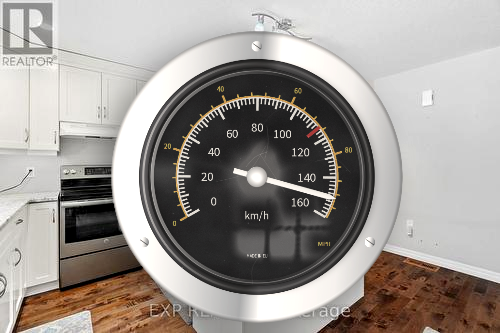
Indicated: 150; km/h
